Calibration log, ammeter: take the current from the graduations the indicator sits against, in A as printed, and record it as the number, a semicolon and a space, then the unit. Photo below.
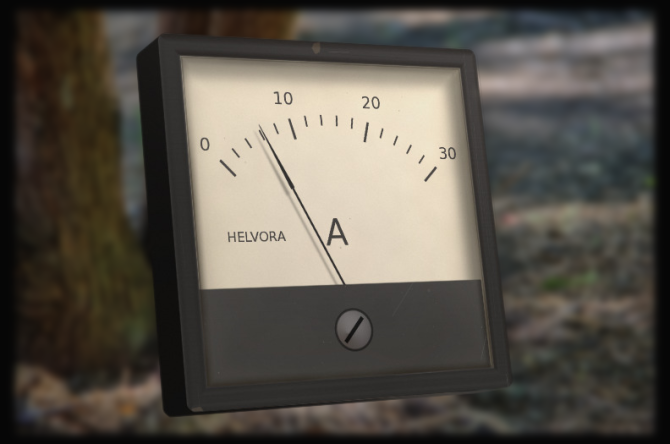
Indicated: 6; A
